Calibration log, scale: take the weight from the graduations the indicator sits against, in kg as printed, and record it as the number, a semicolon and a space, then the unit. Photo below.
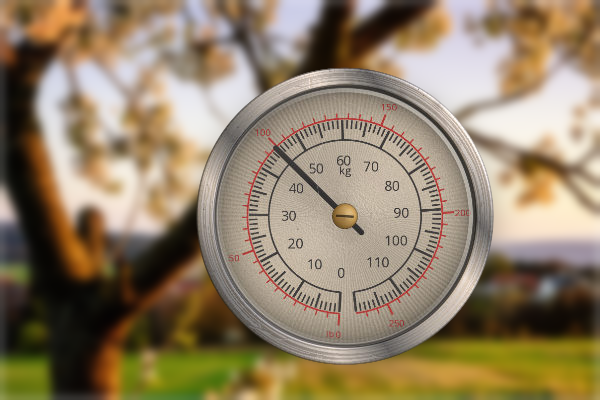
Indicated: 45; kg
